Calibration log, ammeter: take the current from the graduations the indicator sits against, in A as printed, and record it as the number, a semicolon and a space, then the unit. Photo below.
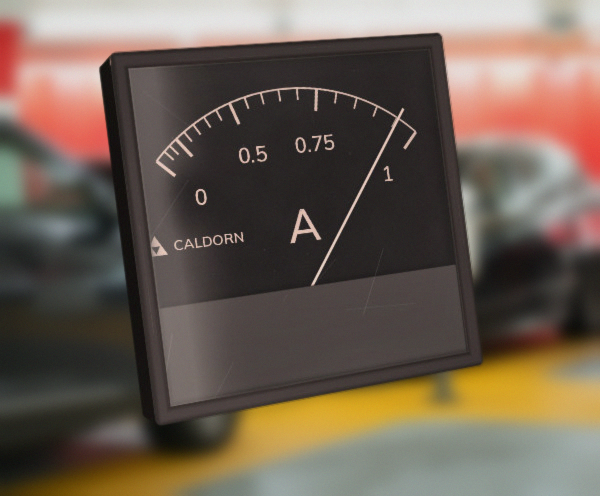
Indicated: 0.95; A
